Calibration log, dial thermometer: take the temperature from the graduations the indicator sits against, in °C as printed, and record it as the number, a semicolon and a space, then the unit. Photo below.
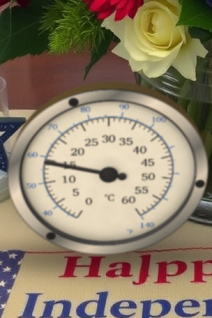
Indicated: 15; °C
